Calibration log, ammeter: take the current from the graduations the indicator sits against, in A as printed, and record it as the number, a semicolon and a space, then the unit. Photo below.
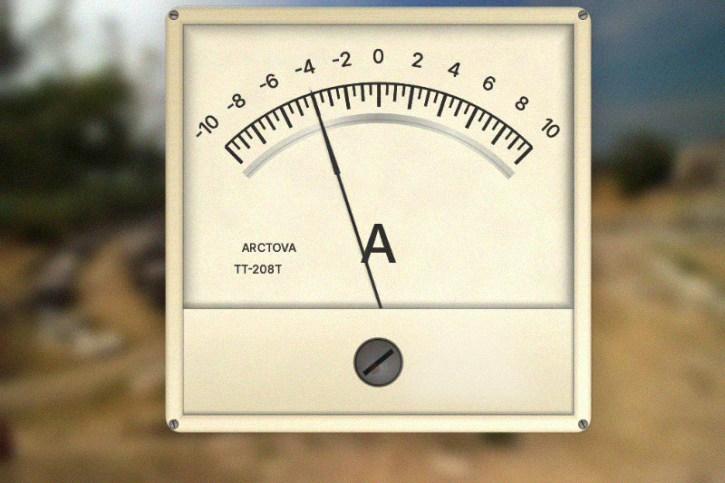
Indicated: -4; A
